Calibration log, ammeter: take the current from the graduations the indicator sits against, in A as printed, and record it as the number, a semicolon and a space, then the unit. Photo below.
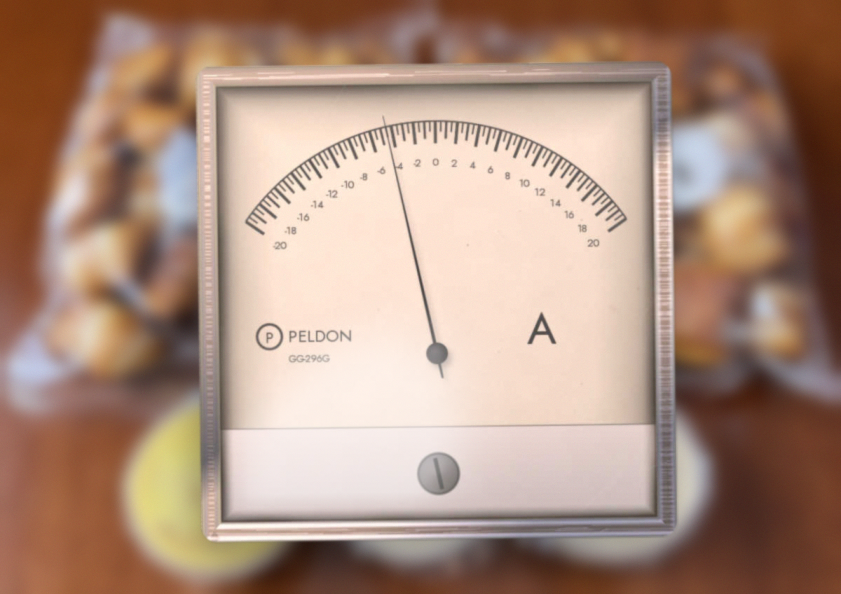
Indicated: -4.5; A
